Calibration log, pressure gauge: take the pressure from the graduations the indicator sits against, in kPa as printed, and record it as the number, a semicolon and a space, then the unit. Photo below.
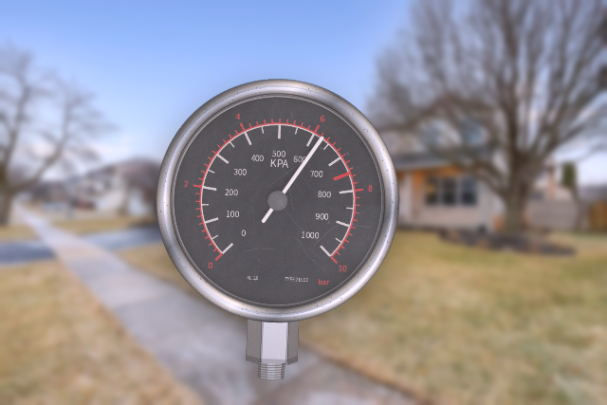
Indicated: 625; kPa
